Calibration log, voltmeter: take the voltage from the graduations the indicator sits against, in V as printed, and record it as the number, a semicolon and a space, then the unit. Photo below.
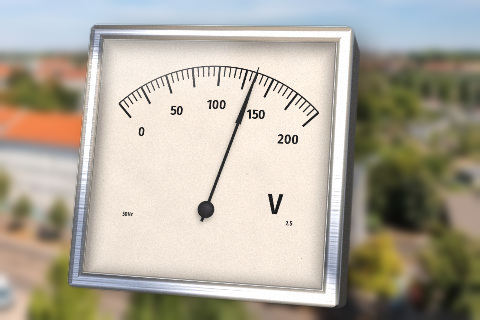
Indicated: 135; V
